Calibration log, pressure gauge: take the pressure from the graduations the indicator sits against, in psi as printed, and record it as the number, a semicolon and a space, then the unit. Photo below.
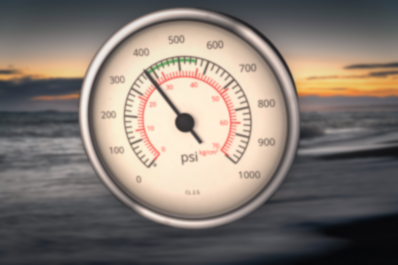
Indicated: 380; psi
